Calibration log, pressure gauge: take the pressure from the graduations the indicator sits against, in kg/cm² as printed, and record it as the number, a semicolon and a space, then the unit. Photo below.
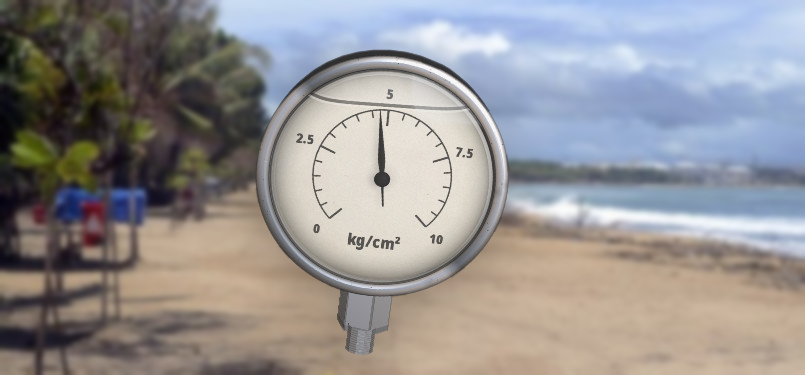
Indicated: 4.75; kg/cm²
